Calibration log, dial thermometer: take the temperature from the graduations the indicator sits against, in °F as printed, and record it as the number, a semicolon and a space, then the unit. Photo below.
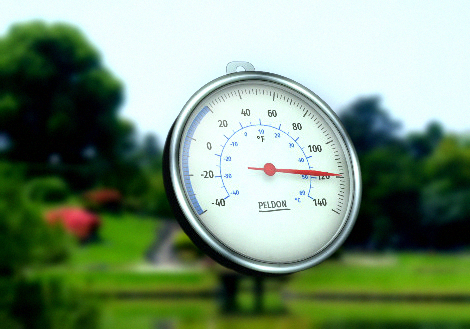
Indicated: 120; °F
